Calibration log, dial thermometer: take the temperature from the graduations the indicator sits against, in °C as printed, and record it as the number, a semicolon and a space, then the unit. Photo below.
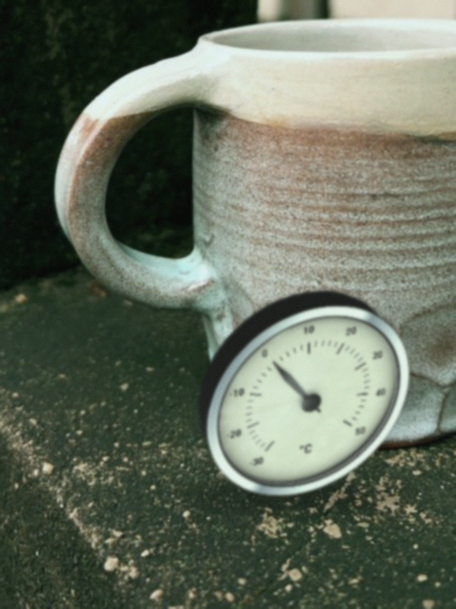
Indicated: 0; °C
